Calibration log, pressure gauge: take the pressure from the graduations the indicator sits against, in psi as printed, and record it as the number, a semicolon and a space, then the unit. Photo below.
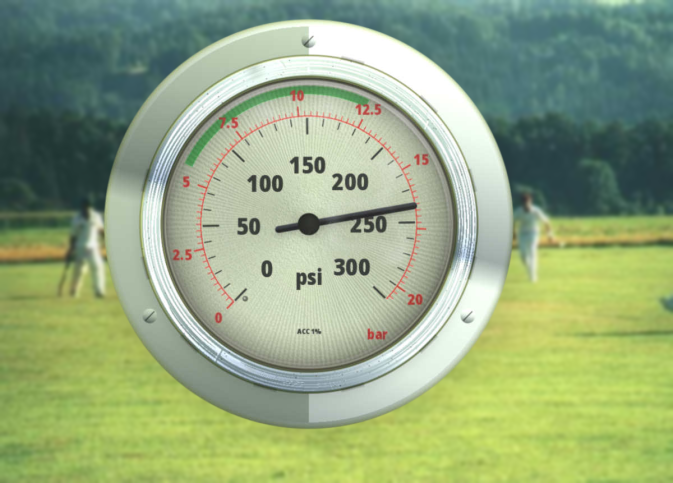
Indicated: 240; psi
